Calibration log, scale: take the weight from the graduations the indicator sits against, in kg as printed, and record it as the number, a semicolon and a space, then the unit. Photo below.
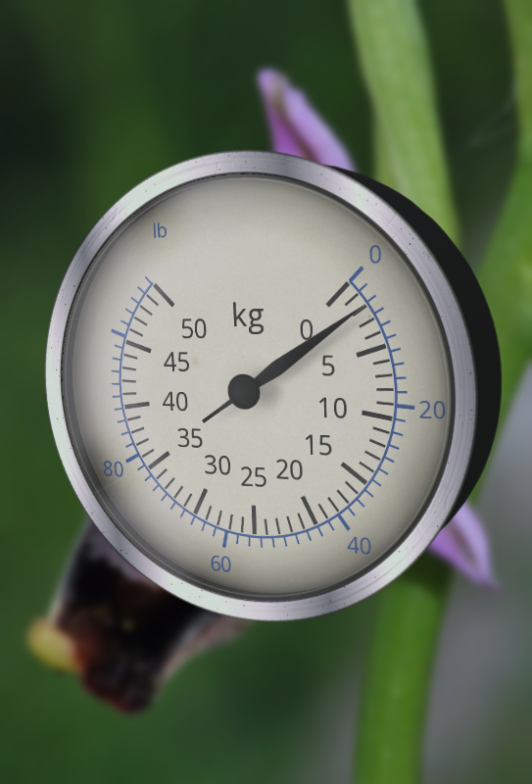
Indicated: 2; kg
